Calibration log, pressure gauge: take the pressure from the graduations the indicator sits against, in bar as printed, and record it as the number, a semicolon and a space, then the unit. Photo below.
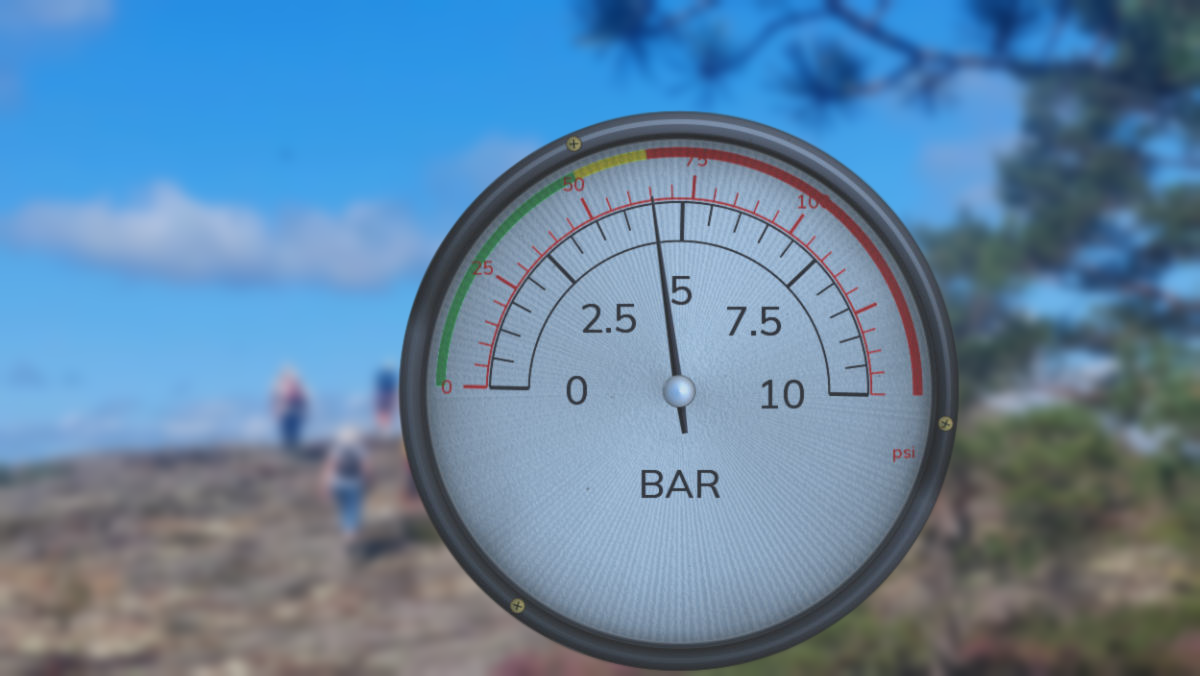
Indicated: 4.5; bar
